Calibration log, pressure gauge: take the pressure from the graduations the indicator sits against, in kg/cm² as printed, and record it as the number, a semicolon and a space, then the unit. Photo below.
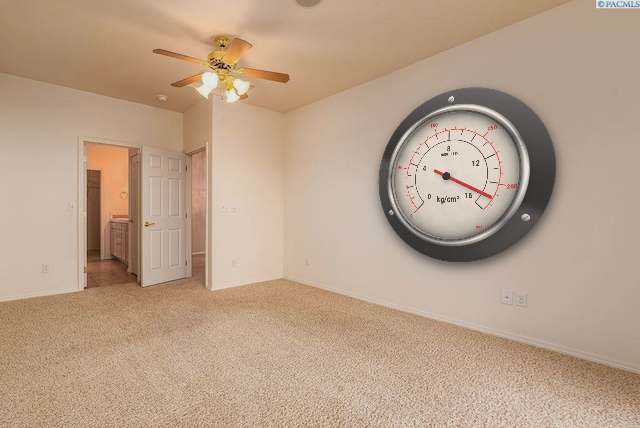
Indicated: 15; kg/cm²
